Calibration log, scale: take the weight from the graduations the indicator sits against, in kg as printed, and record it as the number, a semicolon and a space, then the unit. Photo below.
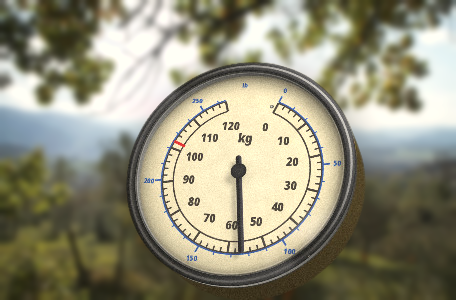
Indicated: 56; kg
